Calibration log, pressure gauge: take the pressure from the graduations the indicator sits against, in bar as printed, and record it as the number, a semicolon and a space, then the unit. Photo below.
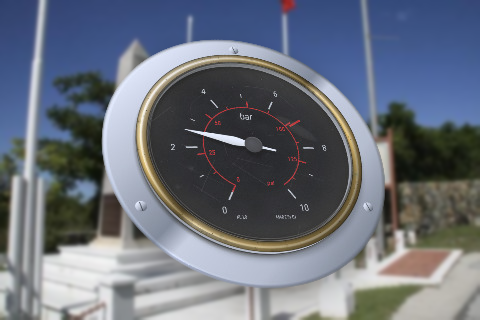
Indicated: 2.5; bar
